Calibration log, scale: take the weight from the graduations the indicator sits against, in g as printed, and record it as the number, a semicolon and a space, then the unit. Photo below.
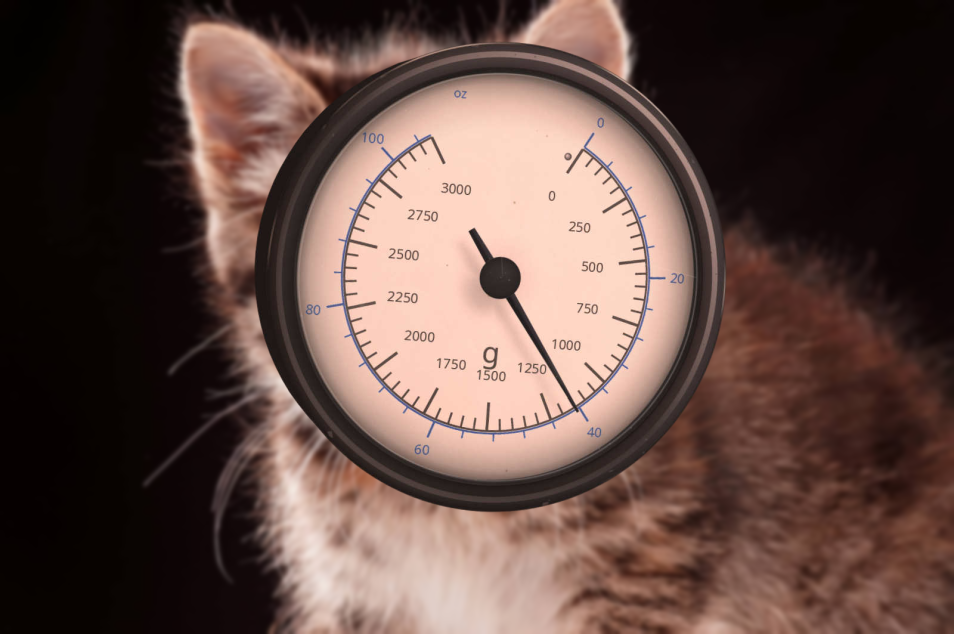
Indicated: 1150; g
